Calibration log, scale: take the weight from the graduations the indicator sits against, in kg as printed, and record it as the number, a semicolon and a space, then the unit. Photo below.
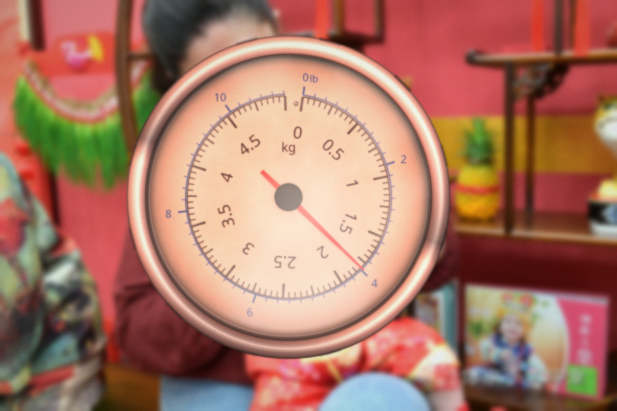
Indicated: 1.8; kg
